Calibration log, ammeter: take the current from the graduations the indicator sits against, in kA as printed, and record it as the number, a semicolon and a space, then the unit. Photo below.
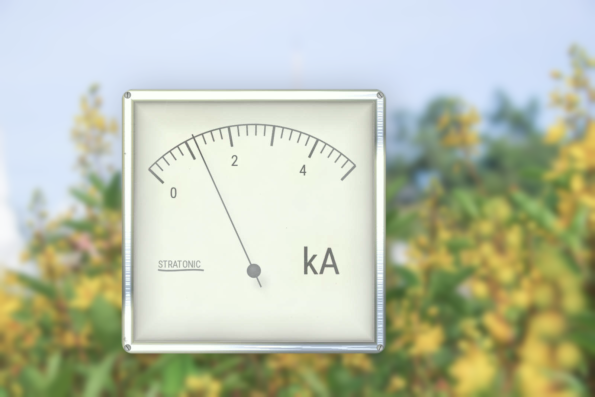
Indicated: 1.2; kA
